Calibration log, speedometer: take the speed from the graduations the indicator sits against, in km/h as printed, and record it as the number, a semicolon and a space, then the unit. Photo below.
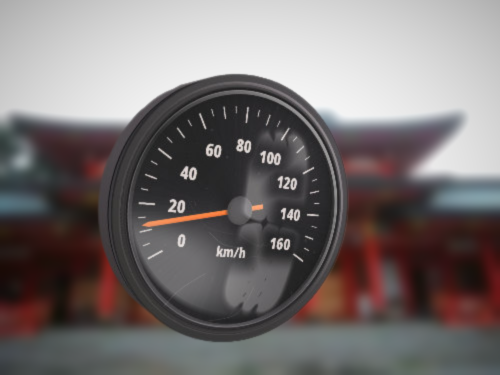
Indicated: 12.5; km/h
